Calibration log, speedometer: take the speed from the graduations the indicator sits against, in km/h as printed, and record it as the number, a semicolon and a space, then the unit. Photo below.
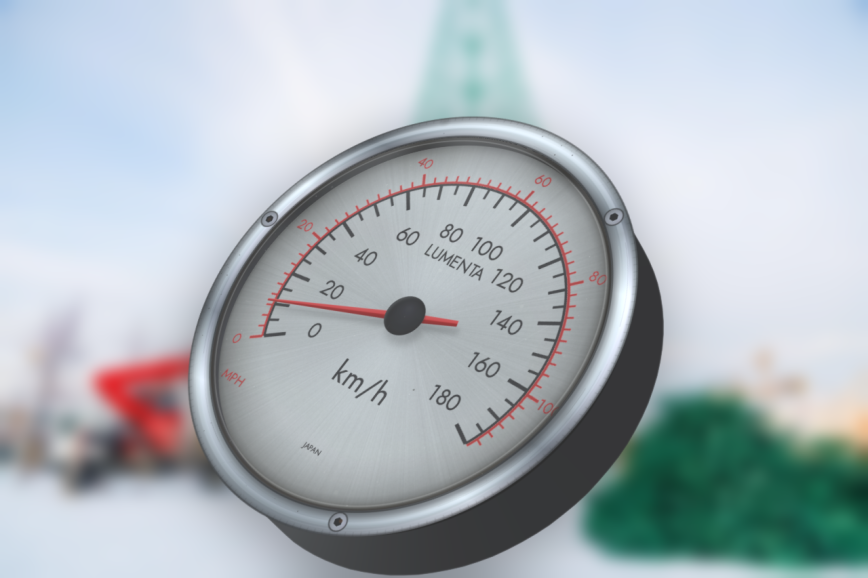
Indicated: 10; km/h
